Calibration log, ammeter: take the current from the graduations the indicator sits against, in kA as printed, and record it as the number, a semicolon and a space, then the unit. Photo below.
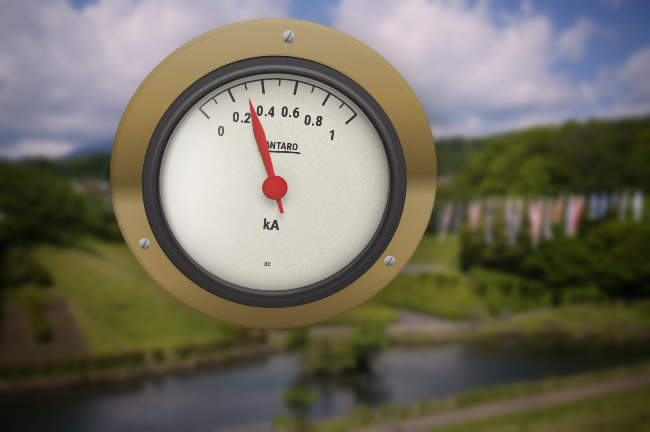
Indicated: 0.3; kA
